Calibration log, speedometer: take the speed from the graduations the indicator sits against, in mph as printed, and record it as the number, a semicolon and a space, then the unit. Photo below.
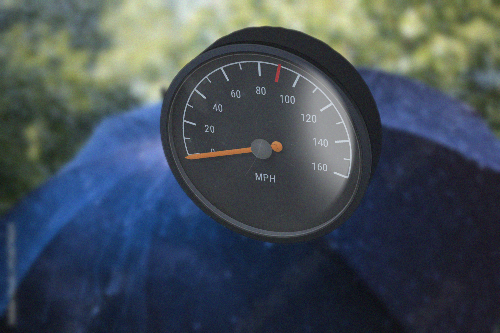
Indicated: 0; mph
